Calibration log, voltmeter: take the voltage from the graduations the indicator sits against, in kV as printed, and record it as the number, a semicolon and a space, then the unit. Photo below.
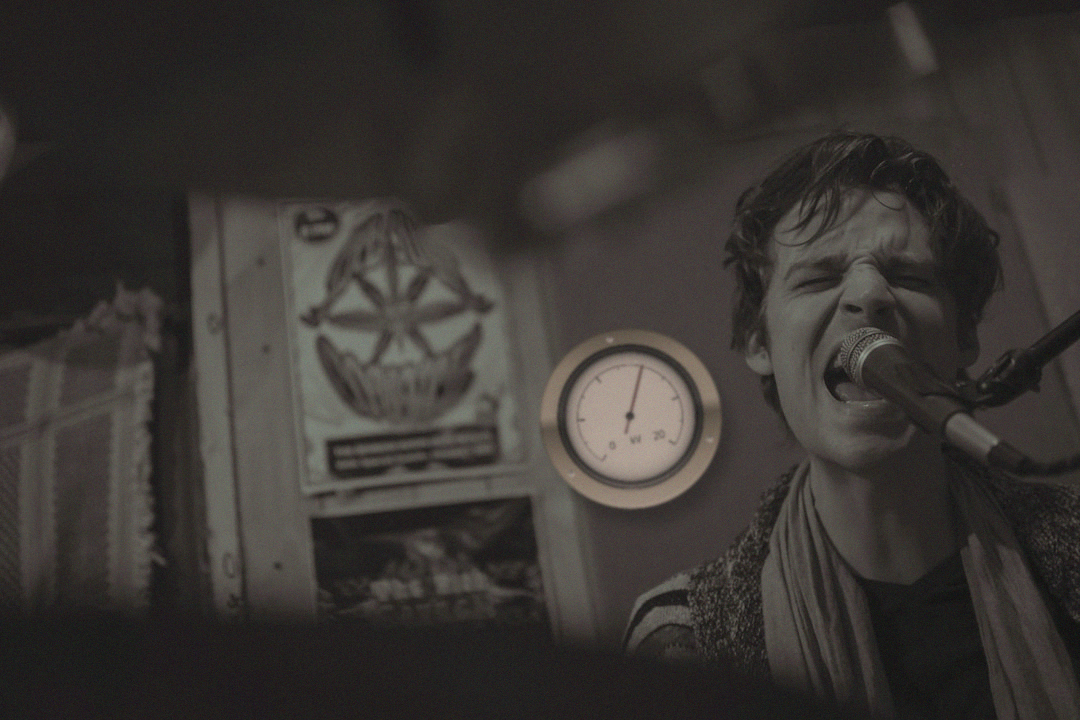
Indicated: 12; kV
